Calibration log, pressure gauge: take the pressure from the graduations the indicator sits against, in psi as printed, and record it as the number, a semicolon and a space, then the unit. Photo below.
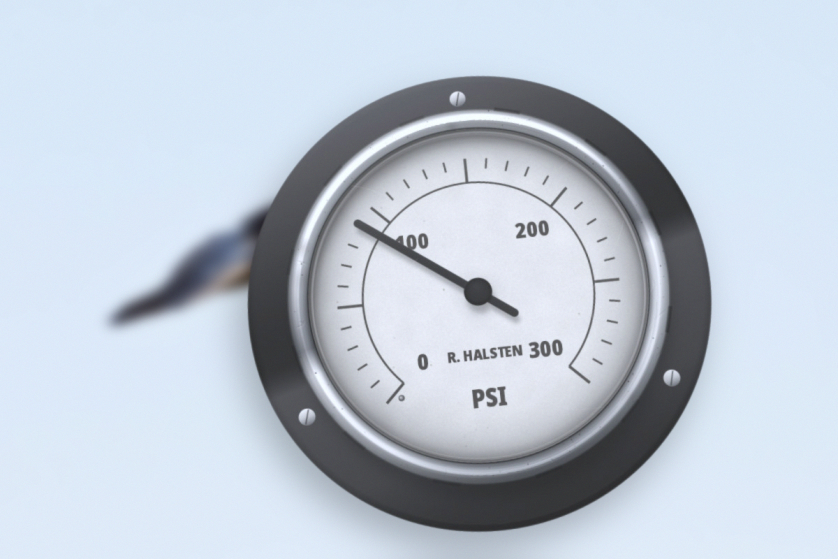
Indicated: 90; psi
